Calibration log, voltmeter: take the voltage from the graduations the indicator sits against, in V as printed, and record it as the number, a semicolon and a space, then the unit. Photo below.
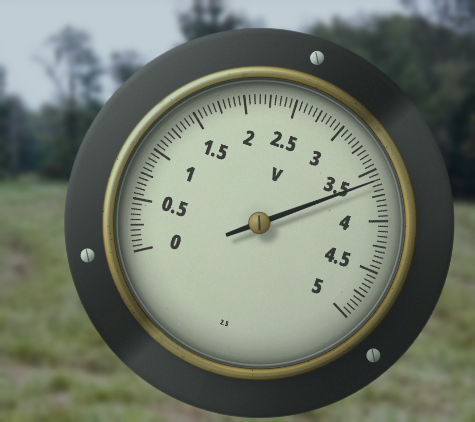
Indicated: 3.6; V
